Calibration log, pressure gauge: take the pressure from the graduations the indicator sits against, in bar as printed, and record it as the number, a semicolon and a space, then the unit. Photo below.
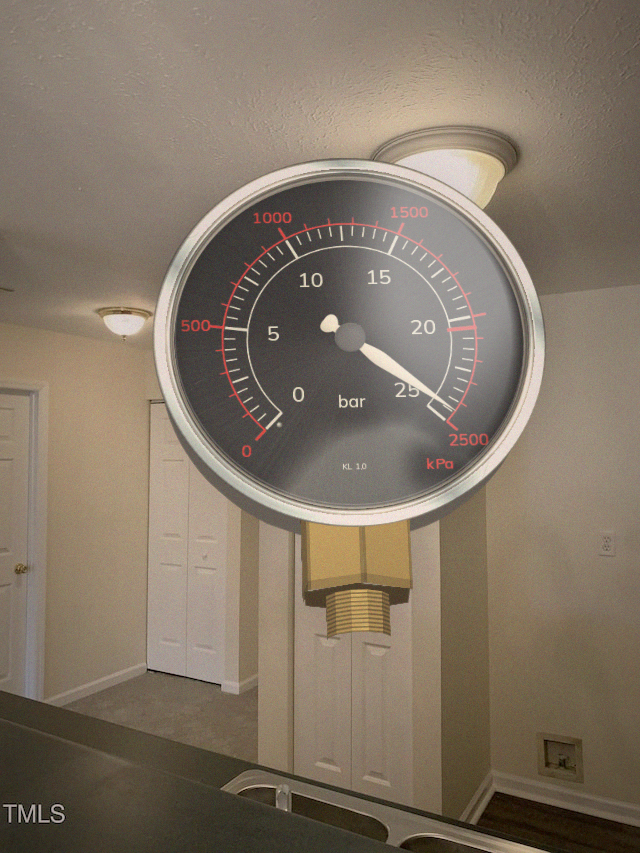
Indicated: 24.5; bar
